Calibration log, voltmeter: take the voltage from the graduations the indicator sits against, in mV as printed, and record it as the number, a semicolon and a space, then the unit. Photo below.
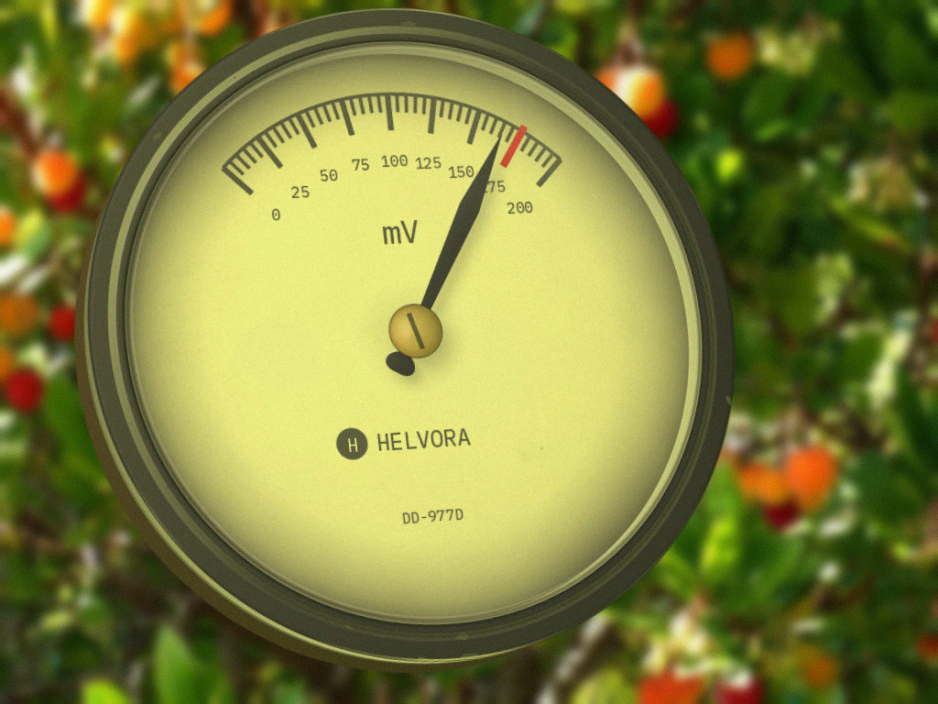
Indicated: 165; mV
